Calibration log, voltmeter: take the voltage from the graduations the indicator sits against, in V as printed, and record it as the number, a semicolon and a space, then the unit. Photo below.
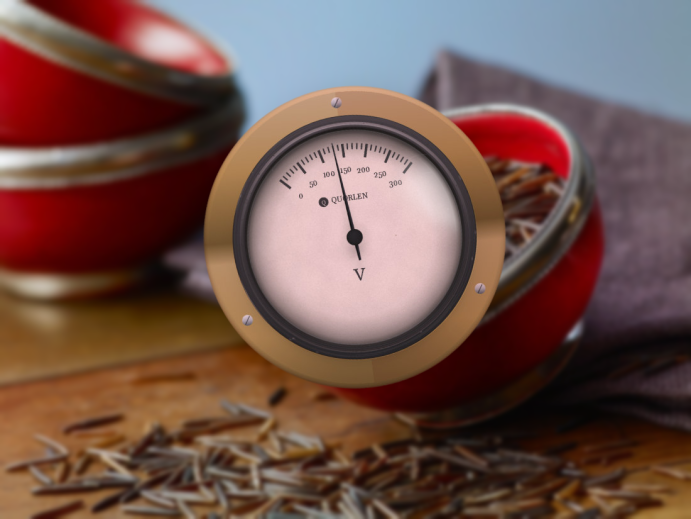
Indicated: 130; V
